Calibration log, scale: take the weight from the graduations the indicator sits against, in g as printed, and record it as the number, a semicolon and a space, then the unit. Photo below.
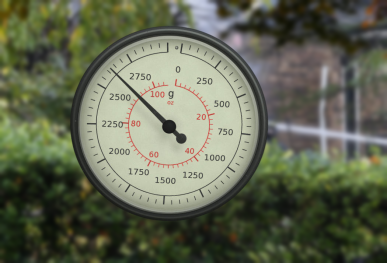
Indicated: 2625; g
